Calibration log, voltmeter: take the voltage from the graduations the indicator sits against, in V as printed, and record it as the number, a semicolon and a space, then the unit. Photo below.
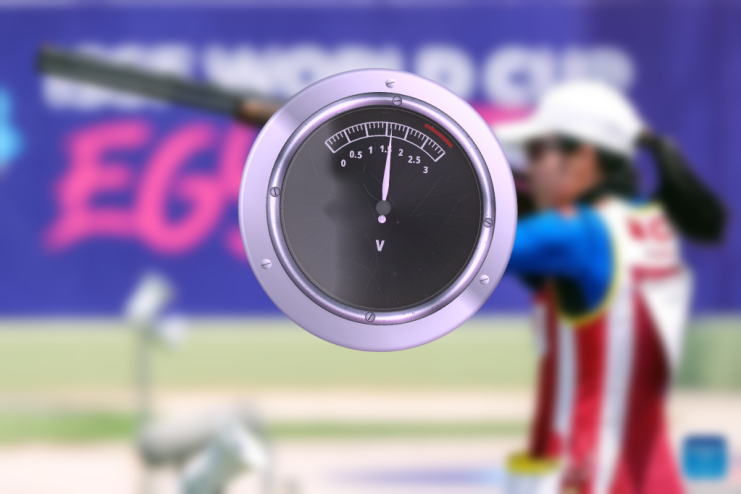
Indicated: 1.6; V
